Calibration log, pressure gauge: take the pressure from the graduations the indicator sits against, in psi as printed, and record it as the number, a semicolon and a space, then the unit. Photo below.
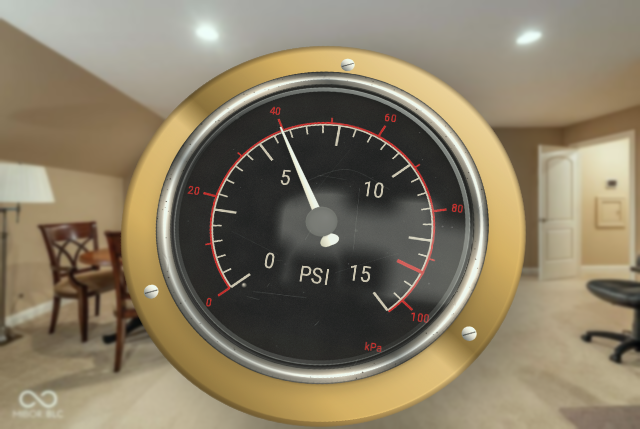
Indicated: 5.75; psi
